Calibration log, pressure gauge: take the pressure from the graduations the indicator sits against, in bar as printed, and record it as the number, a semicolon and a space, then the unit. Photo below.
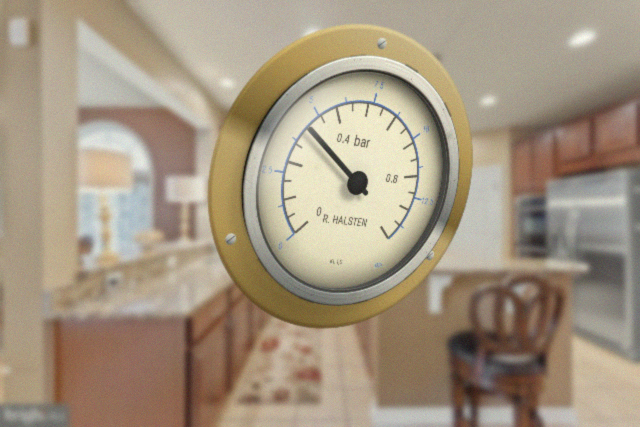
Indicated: 0.3; bar
